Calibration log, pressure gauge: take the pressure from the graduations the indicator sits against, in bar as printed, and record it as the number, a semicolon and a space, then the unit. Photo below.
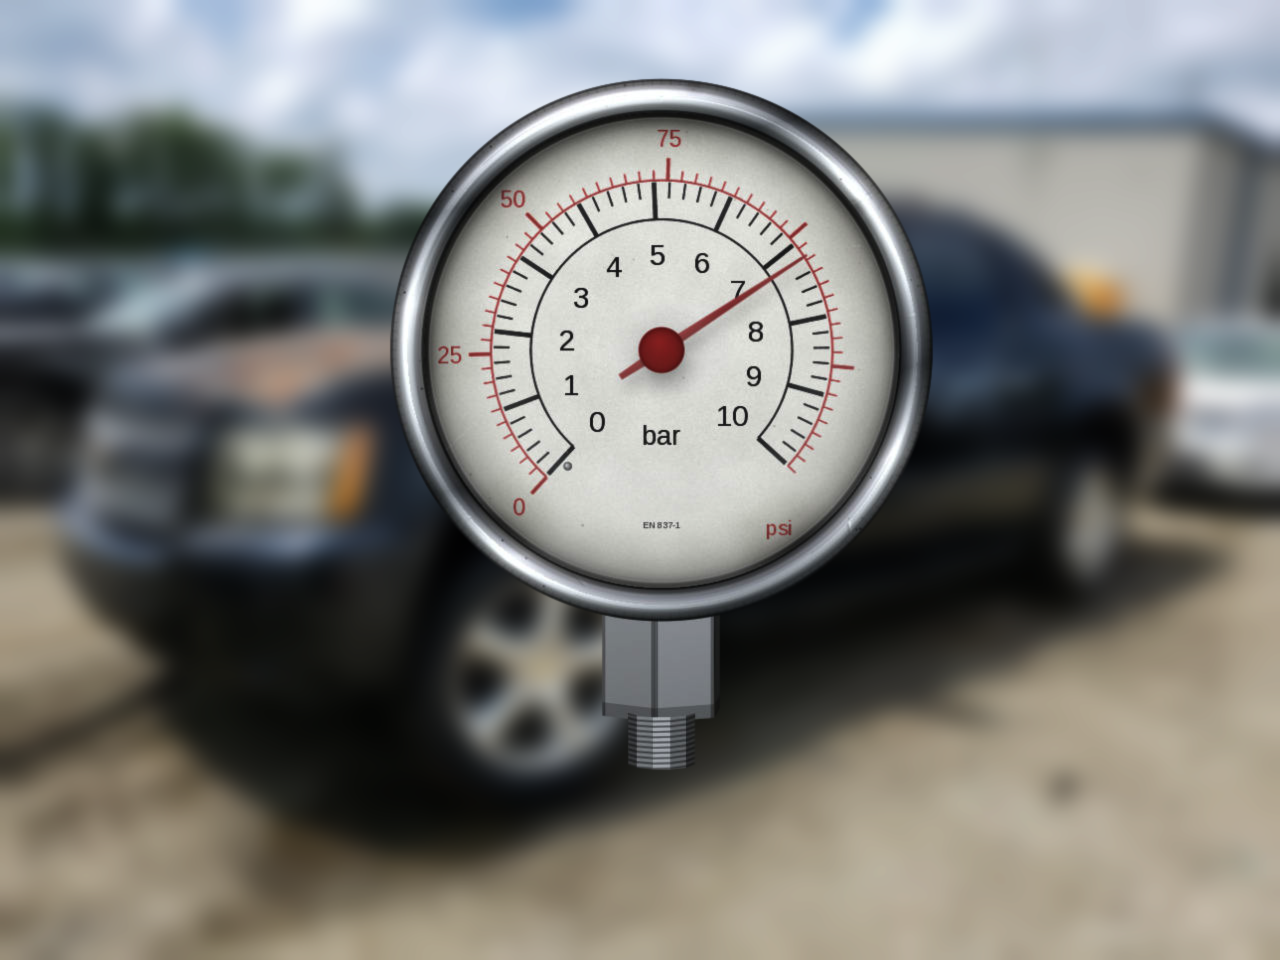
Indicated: 7.2; bar
